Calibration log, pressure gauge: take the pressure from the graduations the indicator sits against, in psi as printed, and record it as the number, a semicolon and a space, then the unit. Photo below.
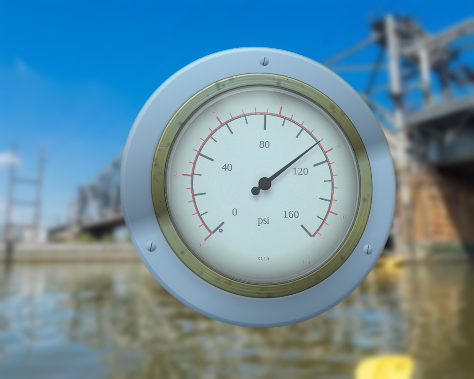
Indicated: 110; psi
